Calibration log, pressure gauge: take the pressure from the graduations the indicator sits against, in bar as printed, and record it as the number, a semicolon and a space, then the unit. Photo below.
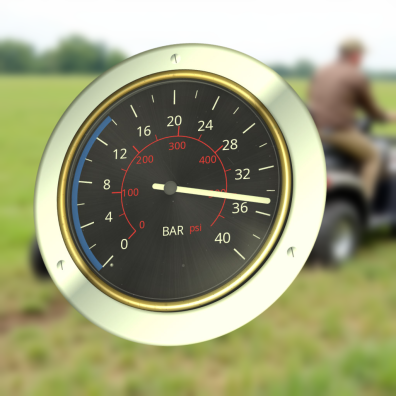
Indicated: 35; bar
